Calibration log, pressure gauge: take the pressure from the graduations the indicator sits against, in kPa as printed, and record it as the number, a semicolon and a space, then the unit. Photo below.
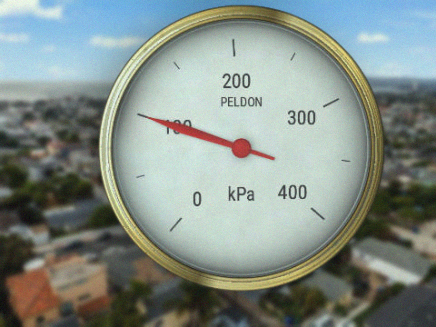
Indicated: 100; kPa
